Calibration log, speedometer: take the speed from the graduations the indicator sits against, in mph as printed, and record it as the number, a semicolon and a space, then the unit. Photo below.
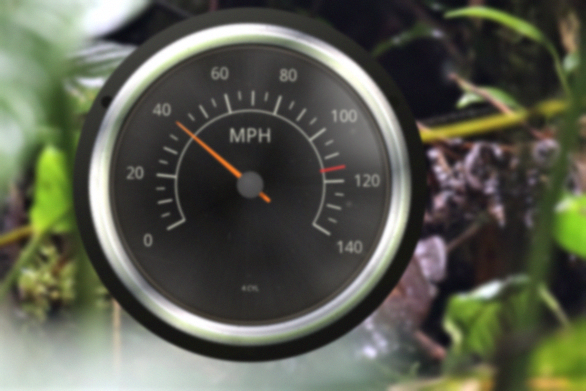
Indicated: 40; mph
